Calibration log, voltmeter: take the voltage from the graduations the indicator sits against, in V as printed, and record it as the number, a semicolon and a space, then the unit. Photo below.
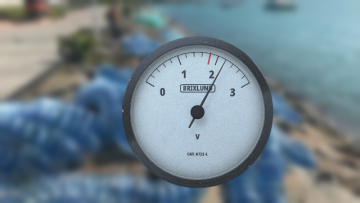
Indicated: 2.2; V
